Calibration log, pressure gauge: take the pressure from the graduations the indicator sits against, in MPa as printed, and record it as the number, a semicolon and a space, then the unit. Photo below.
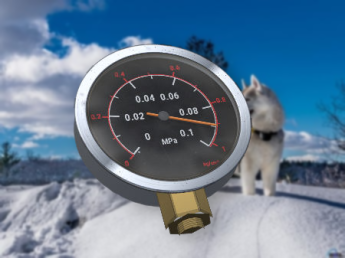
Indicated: 0.09; MPa
